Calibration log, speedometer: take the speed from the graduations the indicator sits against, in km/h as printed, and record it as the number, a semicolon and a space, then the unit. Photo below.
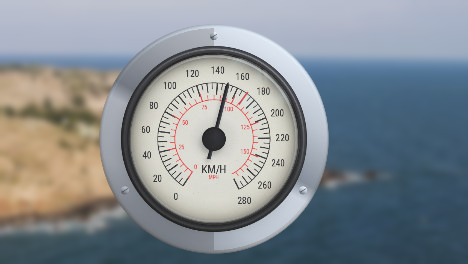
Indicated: 150; km/h
